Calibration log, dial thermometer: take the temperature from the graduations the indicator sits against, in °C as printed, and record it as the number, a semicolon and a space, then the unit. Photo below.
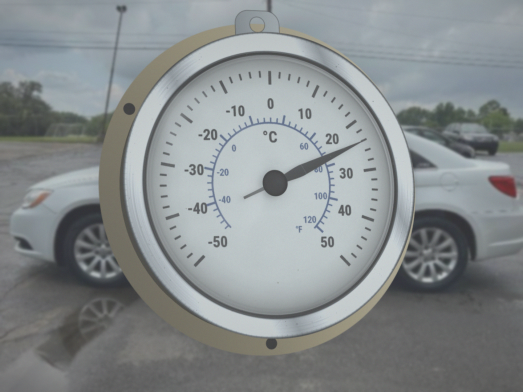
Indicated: 24; °C
